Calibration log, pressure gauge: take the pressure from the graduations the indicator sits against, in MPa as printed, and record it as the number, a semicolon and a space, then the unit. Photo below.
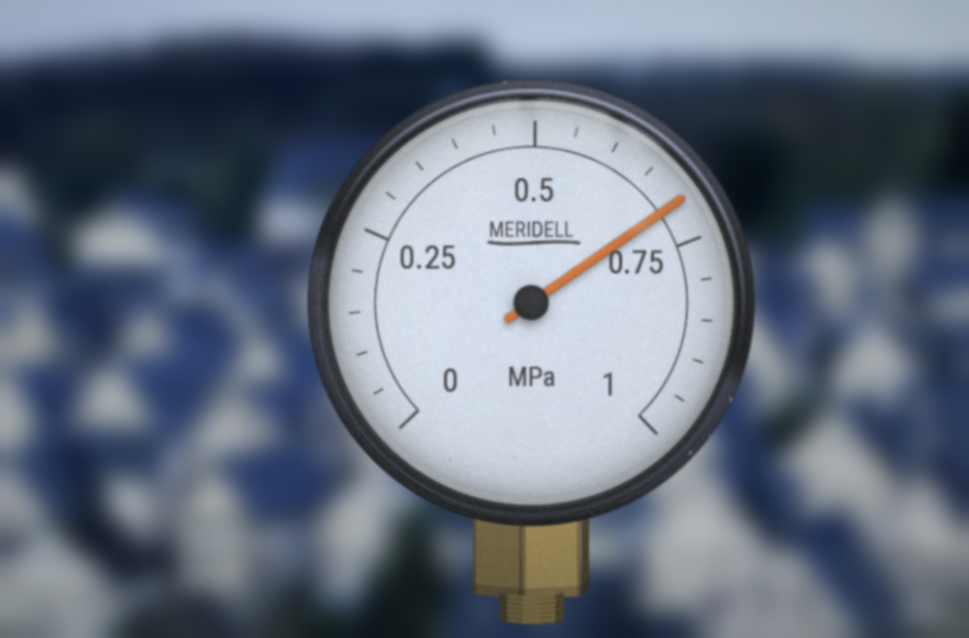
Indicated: 0.7; MPa
